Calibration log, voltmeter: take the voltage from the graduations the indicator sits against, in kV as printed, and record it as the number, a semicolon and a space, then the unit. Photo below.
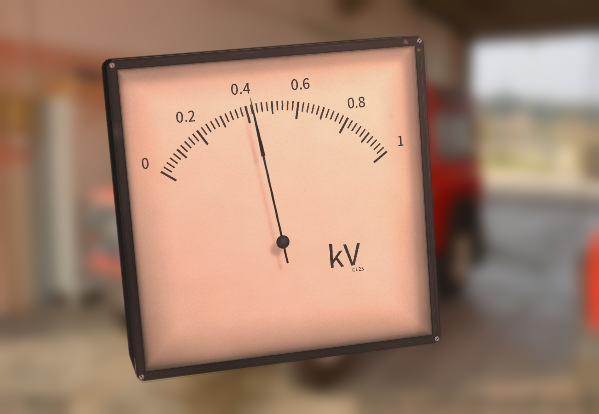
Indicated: 0.42; kV
